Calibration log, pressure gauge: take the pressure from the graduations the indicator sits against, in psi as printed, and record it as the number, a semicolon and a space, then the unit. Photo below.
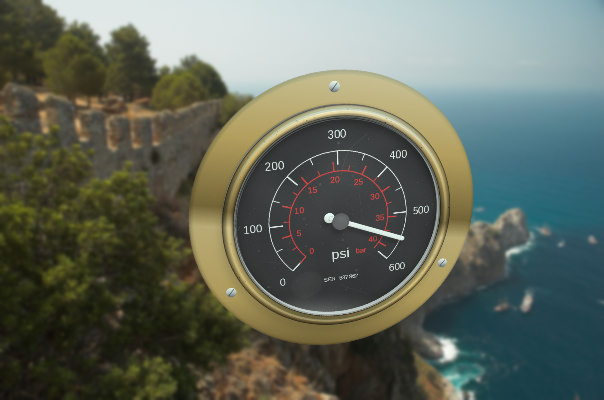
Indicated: 550; psi
